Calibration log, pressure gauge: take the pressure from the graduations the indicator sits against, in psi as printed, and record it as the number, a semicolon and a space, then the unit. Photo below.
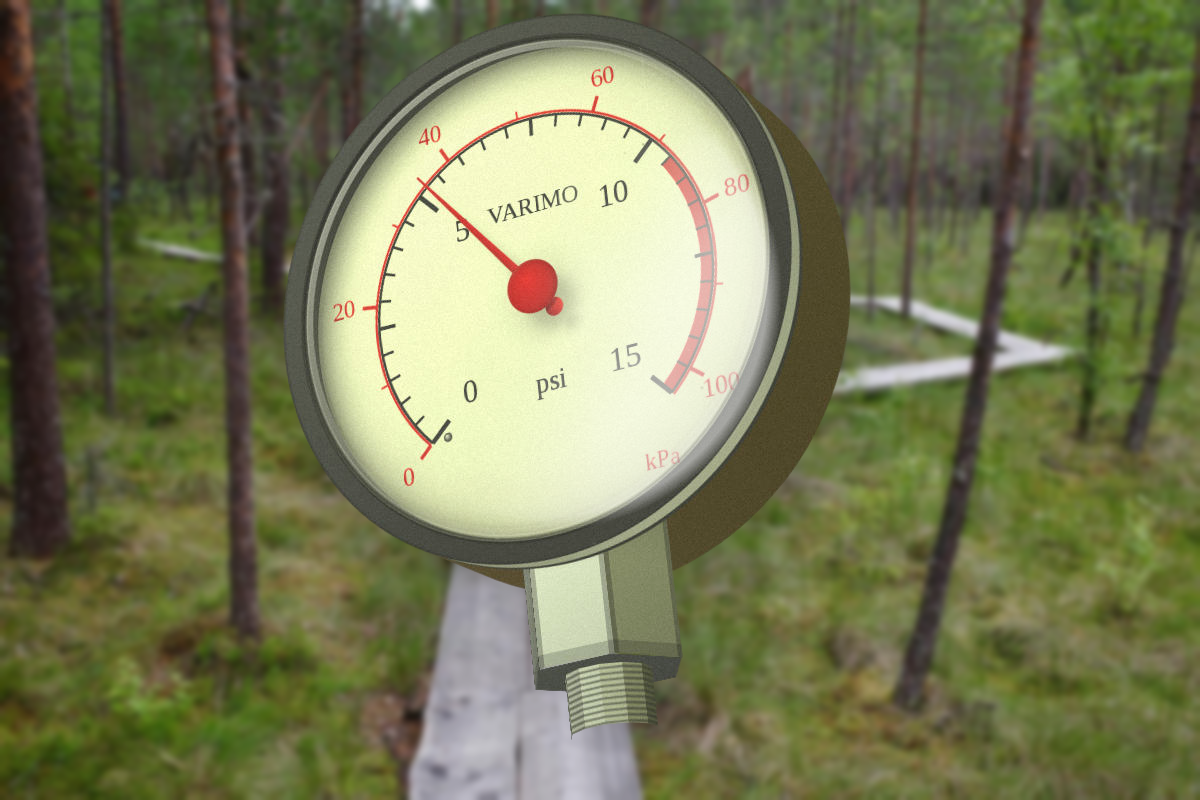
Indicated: 5.25; psi
